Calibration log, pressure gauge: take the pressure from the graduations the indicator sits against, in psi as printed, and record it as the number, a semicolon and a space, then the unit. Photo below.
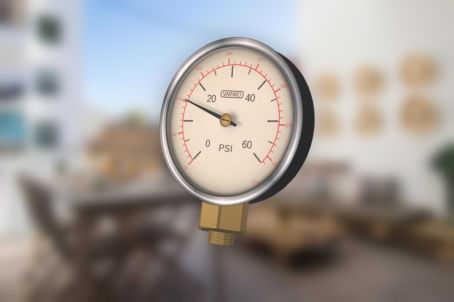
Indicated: 15; psi
